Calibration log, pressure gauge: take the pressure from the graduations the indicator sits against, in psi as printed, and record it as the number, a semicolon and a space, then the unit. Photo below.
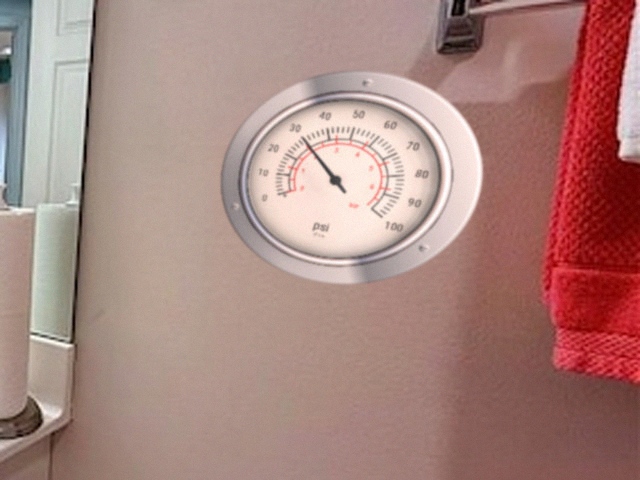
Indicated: 30; psi
